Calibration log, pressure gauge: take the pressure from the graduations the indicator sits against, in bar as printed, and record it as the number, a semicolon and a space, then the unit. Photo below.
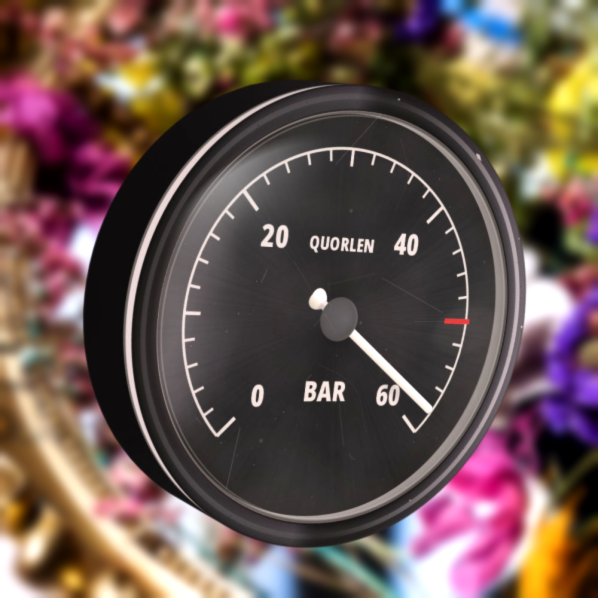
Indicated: 58; bar
